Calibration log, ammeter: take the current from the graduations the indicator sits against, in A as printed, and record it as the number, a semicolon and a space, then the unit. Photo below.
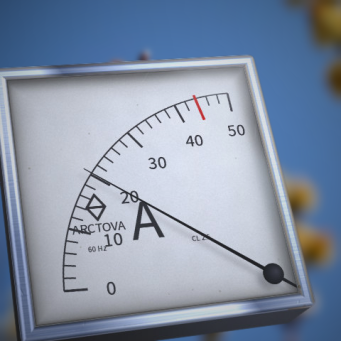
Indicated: 20; A
